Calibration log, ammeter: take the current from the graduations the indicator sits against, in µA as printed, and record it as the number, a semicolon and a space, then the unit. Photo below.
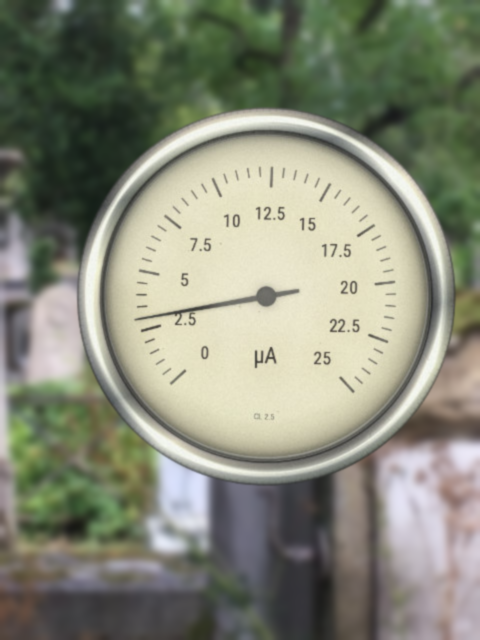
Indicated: 3; µA
